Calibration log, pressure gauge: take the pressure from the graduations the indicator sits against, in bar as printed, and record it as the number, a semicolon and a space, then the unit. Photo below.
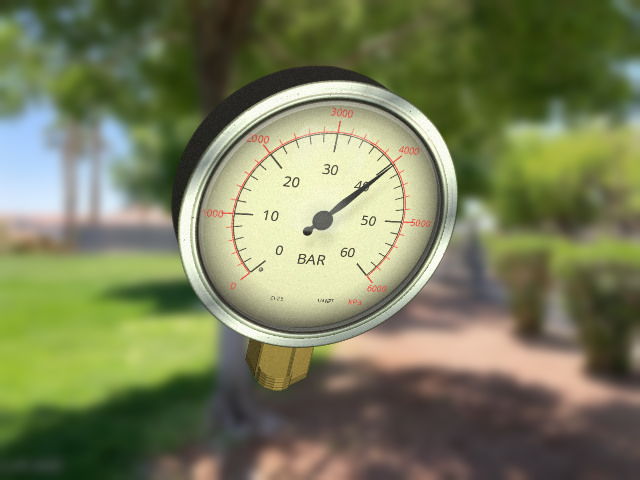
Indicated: 40; bar
